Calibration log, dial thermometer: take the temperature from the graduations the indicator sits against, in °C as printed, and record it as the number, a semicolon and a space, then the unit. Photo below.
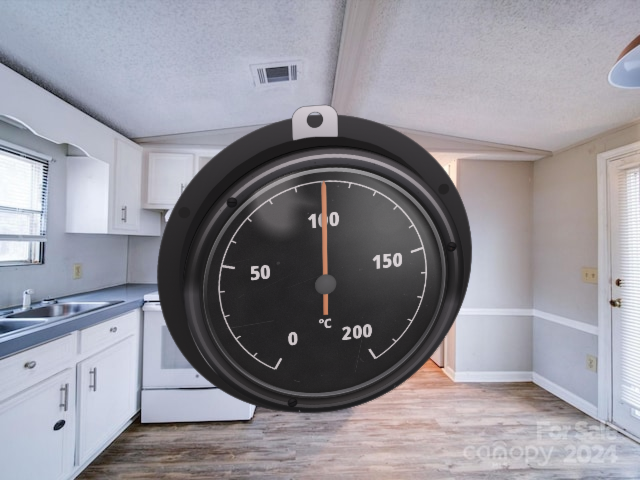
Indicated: 100; °C
